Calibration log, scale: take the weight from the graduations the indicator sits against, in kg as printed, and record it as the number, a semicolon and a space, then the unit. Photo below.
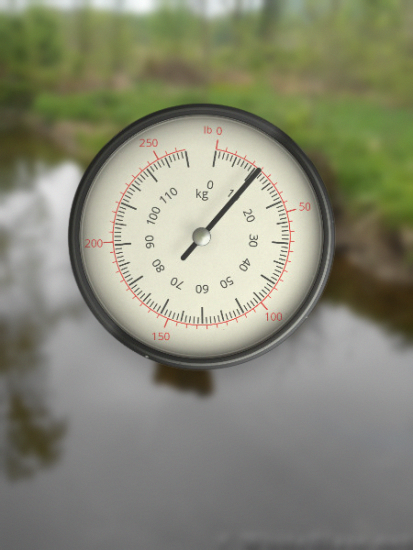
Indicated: 11; kg
